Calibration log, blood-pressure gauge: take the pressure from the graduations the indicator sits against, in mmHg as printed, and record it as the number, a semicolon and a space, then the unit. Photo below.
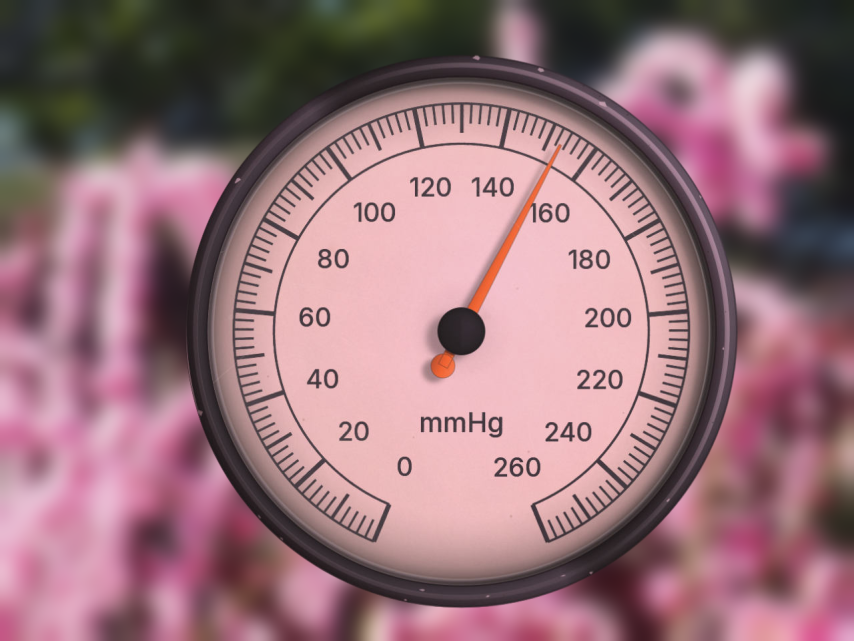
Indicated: 153; mmHg
